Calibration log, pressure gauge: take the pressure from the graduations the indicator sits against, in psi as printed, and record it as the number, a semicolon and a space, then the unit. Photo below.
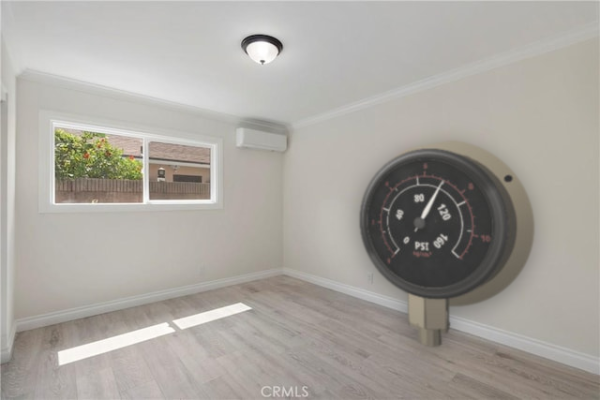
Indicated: 100; psi
